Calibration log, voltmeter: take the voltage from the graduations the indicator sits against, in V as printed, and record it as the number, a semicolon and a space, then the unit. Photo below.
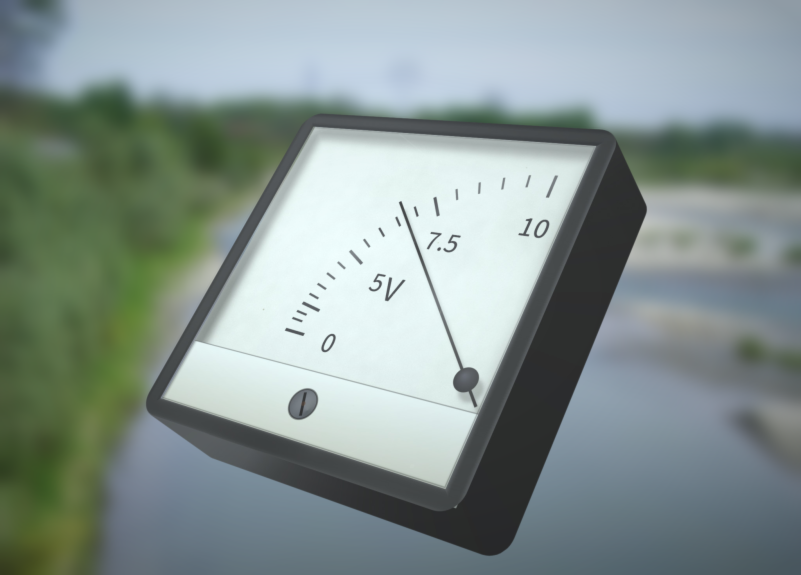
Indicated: 6.75; V
